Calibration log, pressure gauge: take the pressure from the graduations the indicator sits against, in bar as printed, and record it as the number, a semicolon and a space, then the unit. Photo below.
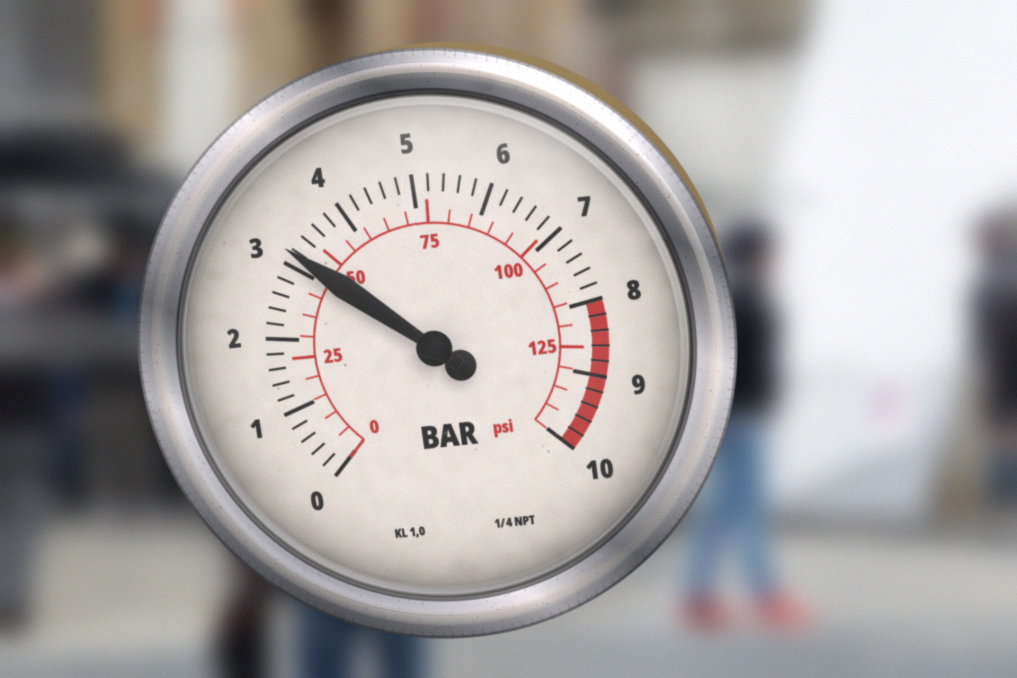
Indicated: 3.2; bar
